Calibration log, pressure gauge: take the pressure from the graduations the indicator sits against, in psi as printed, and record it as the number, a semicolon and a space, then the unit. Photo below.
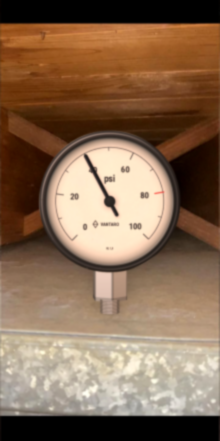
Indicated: 40; psi
